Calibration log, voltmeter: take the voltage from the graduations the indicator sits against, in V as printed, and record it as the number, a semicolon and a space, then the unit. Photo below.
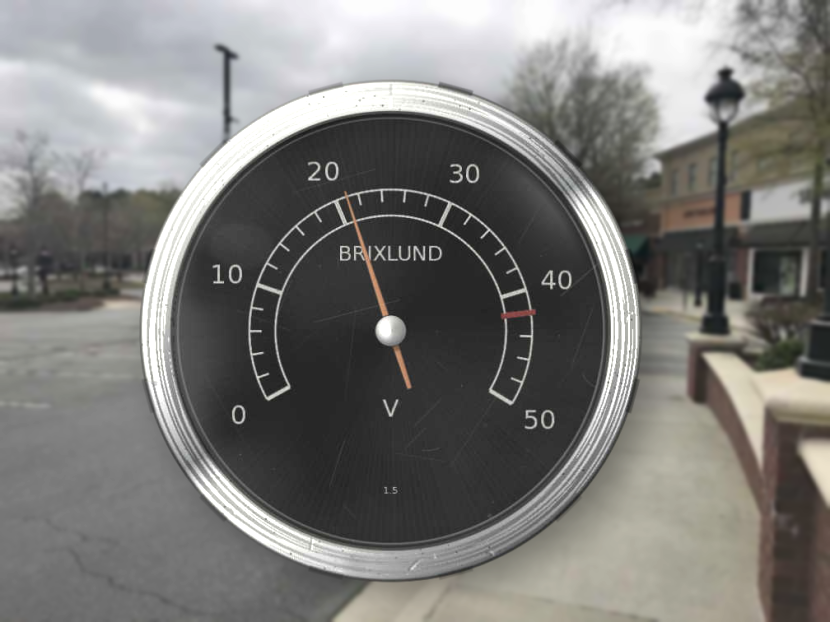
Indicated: 21; V
